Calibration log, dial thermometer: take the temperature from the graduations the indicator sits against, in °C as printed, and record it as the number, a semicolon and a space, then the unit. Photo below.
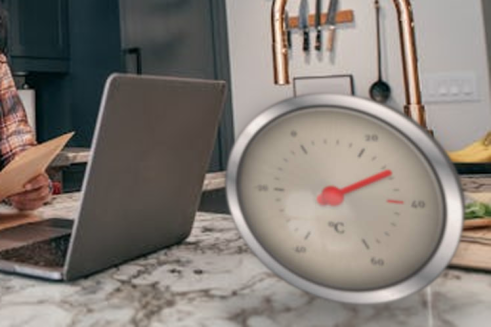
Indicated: 30; °C
